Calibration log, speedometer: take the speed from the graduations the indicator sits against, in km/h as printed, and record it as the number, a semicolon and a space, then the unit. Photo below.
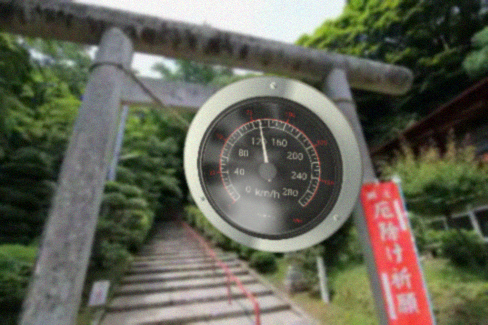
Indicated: 130; km/h
